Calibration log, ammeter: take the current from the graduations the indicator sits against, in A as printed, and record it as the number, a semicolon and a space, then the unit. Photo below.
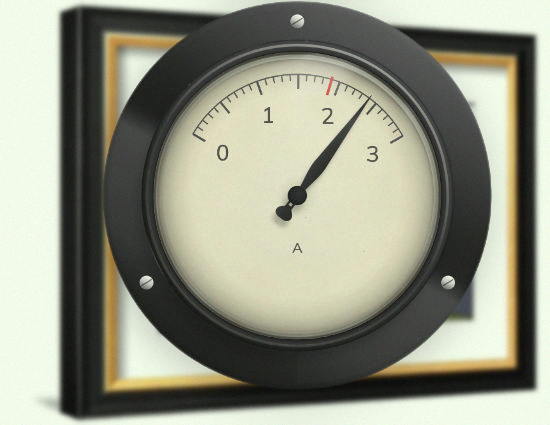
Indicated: 2.4; A
